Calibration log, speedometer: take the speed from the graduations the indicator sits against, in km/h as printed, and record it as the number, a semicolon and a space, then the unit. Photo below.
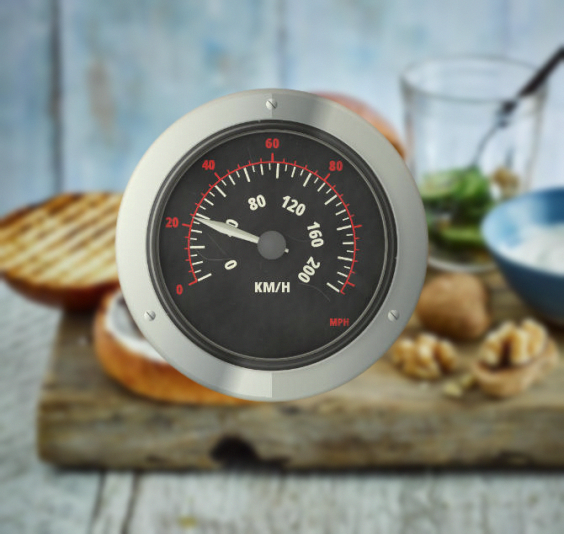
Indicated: 37.5; km/h
